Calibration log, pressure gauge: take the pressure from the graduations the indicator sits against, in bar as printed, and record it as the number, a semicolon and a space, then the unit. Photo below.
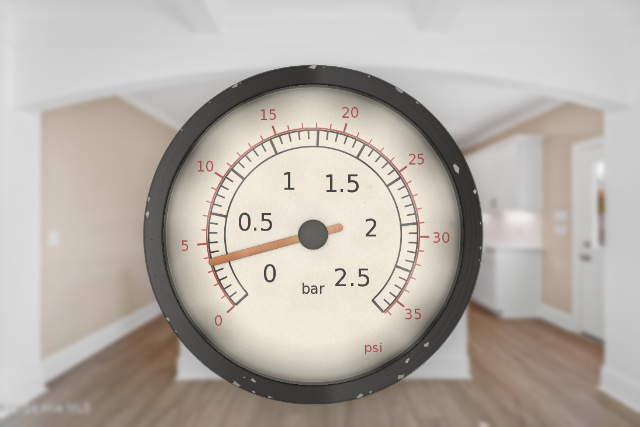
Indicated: 0.25; bar
